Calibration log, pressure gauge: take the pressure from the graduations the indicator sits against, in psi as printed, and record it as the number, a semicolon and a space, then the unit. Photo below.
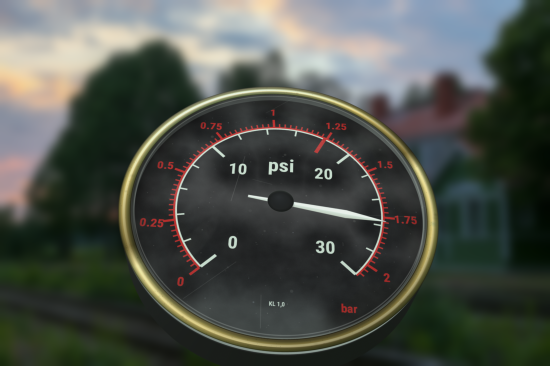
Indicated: 26; psi
